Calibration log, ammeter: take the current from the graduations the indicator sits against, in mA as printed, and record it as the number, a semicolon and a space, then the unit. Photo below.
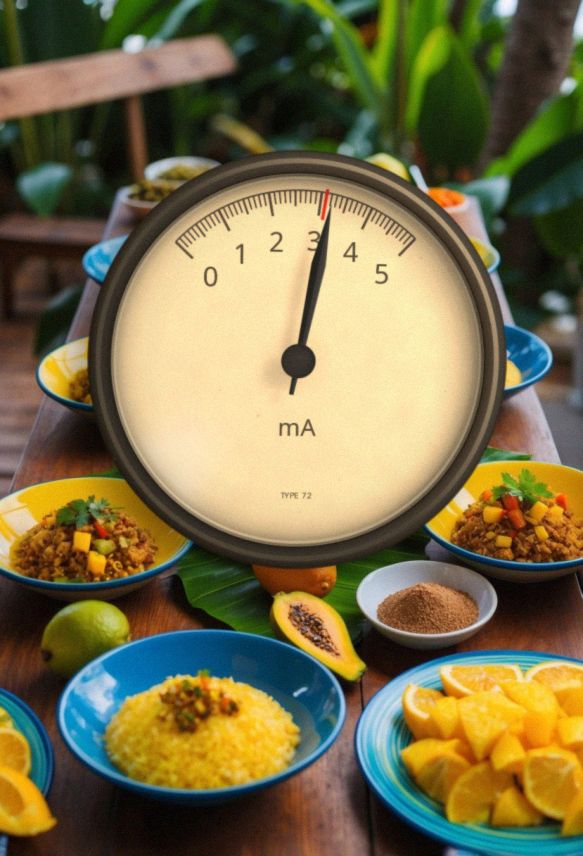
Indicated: 3.2; mA
